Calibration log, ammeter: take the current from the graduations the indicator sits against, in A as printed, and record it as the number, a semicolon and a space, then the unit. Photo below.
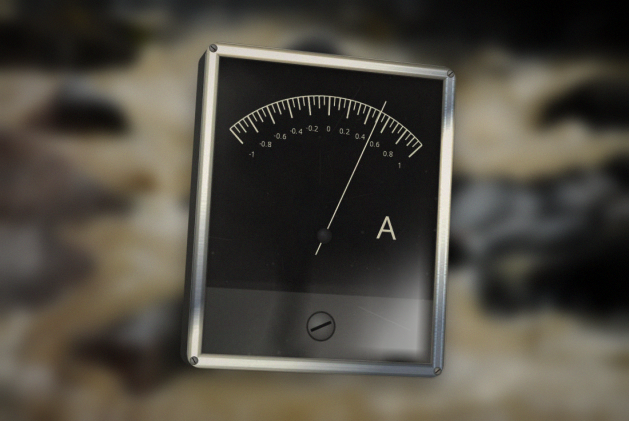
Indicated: 0.5; A
